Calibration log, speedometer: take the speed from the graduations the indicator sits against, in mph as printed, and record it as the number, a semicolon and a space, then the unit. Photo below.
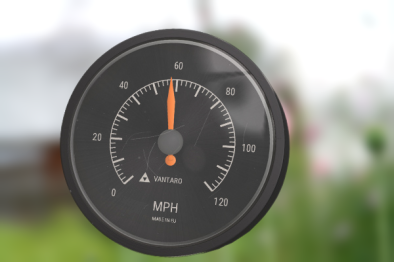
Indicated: 58; mph
